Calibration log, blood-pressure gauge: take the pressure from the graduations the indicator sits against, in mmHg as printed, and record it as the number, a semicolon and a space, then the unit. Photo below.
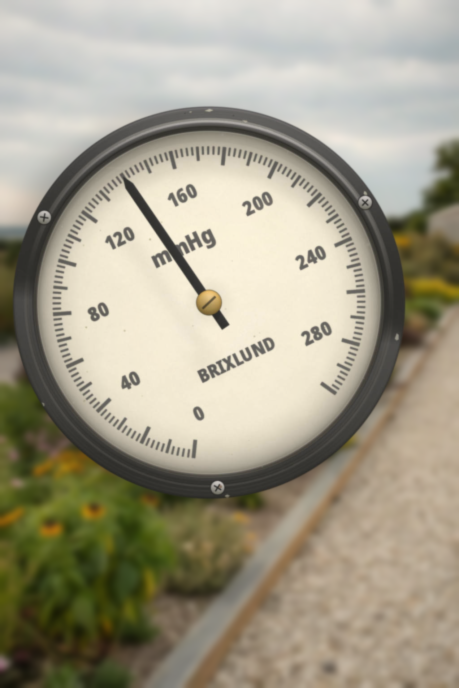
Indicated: 140; mmHg
